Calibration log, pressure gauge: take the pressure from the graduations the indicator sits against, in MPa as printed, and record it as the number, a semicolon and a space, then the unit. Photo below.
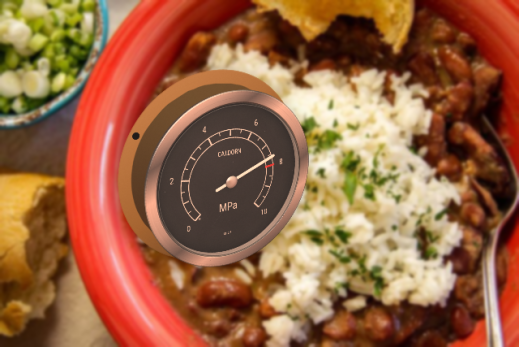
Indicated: 7.5; MPa
